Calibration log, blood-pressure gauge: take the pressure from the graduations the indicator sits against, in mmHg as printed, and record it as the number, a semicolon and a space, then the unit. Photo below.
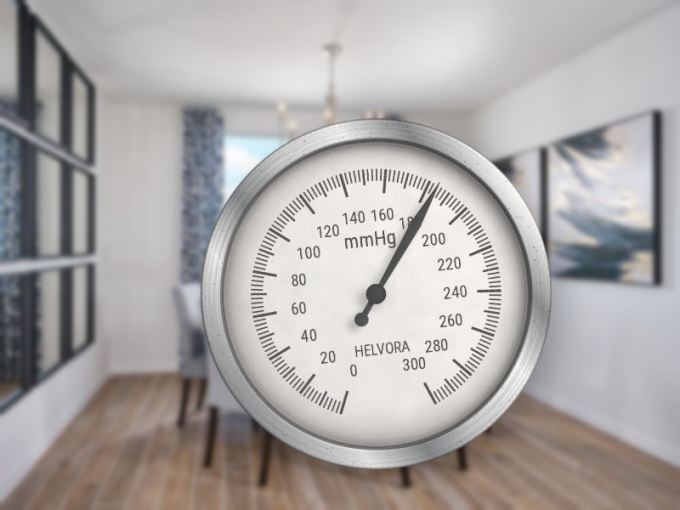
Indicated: 184; mmHg
